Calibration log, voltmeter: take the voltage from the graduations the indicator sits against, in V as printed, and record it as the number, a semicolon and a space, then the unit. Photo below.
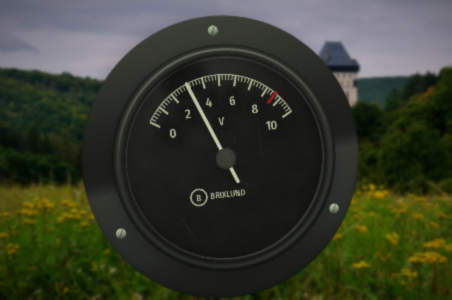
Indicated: 3; V
